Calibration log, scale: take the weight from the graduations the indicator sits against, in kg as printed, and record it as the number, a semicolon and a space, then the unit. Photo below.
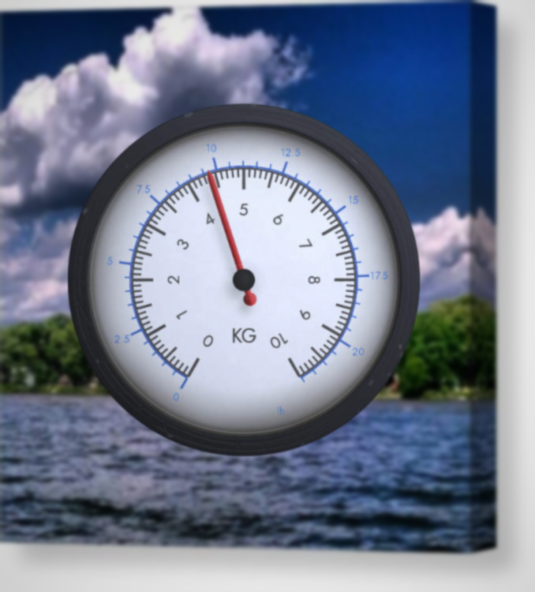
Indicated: 4.4; kg
